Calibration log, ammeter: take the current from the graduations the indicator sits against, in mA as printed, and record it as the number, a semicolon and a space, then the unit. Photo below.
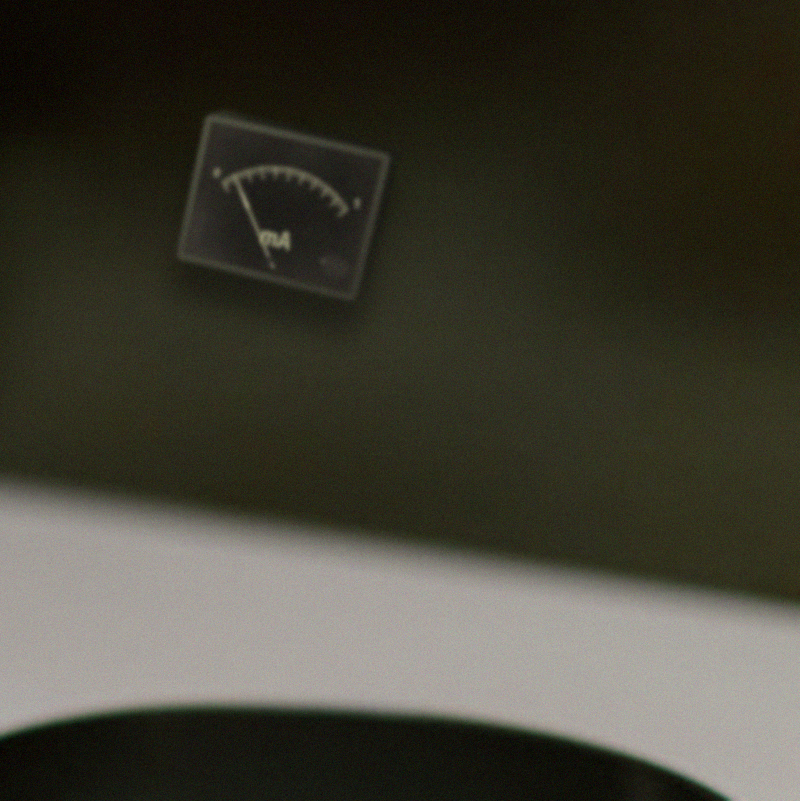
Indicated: 0.5; mA
